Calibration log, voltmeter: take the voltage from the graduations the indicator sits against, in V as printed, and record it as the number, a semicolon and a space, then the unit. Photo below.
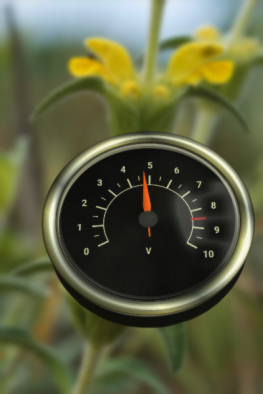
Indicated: 4.75; V
